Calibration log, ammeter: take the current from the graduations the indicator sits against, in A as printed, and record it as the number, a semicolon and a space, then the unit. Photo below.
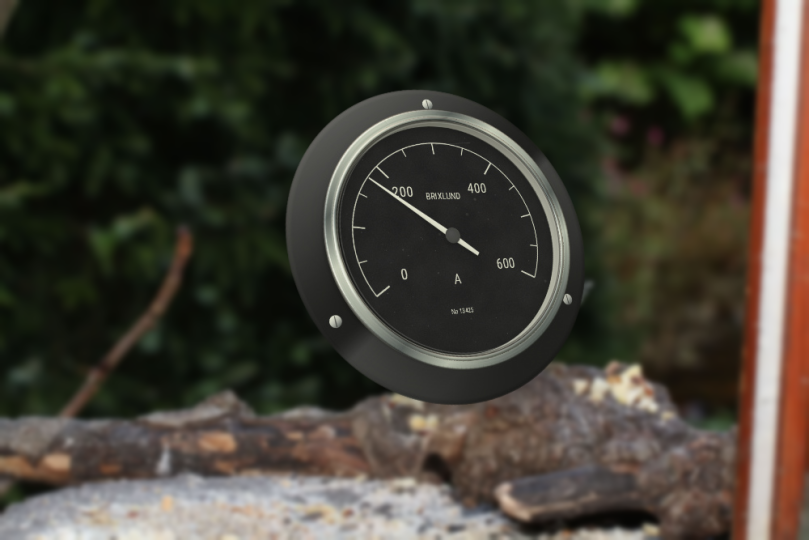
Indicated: 175; A
